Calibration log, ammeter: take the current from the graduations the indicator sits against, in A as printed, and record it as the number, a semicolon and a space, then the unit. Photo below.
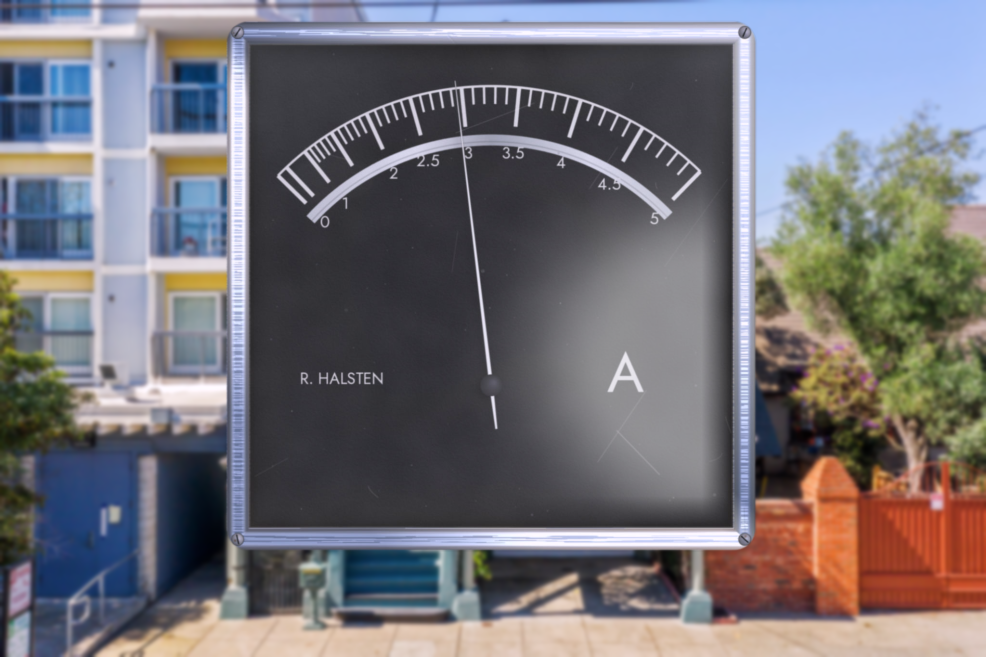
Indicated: 2.95; A
